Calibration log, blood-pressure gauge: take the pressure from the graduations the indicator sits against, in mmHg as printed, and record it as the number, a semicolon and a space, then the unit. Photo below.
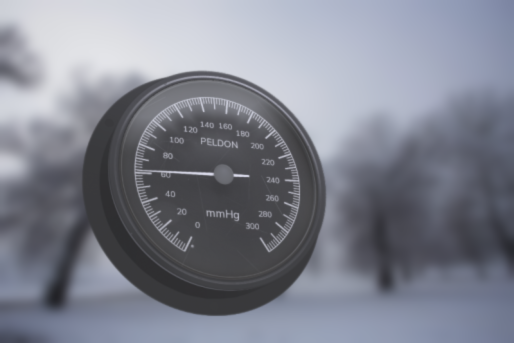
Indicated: 60; mmHg
